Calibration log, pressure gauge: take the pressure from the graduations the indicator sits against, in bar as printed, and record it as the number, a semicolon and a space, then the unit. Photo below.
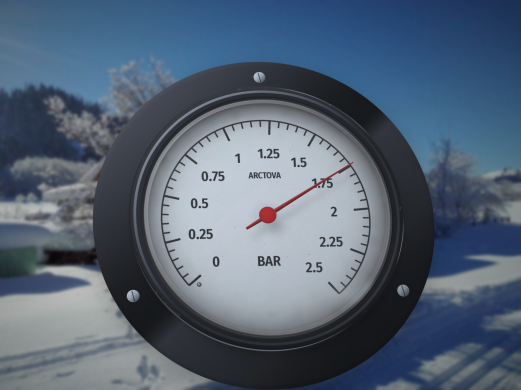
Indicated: 1.75; bar
